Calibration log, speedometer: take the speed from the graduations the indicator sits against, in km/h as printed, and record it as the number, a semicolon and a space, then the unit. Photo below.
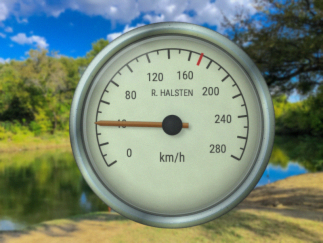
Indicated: 40; km/h
